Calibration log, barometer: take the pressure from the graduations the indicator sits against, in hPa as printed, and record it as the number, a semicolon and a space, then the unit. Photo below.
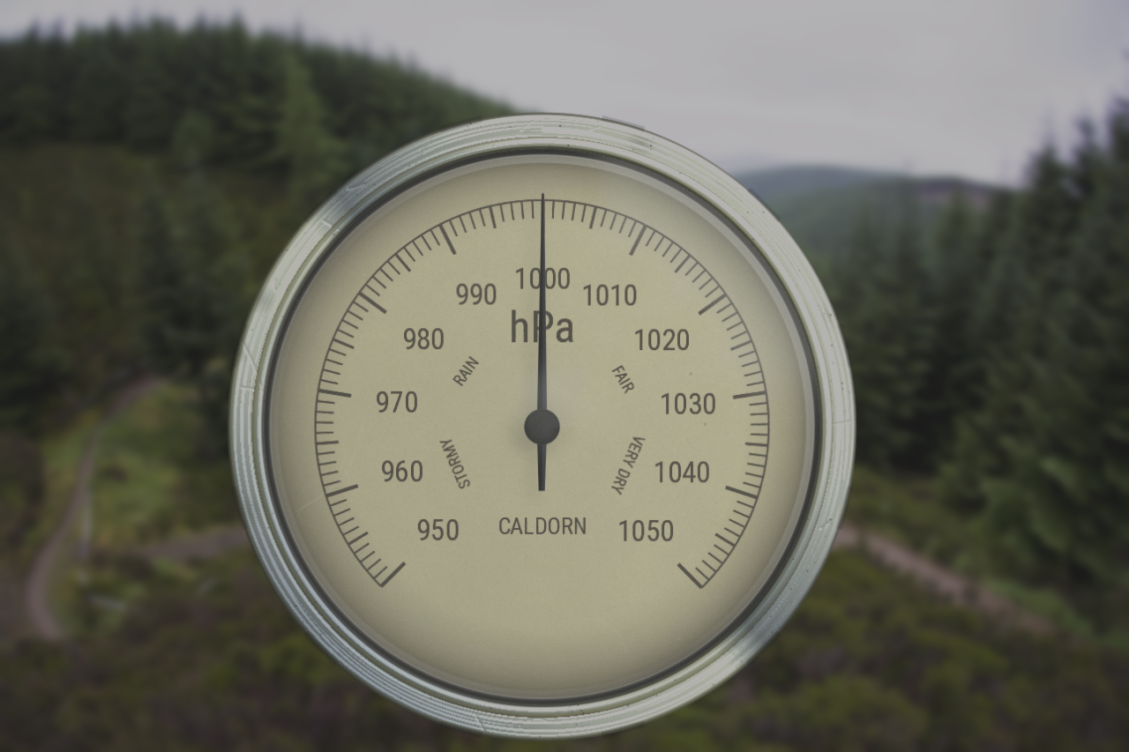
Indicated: 1000; hPa
